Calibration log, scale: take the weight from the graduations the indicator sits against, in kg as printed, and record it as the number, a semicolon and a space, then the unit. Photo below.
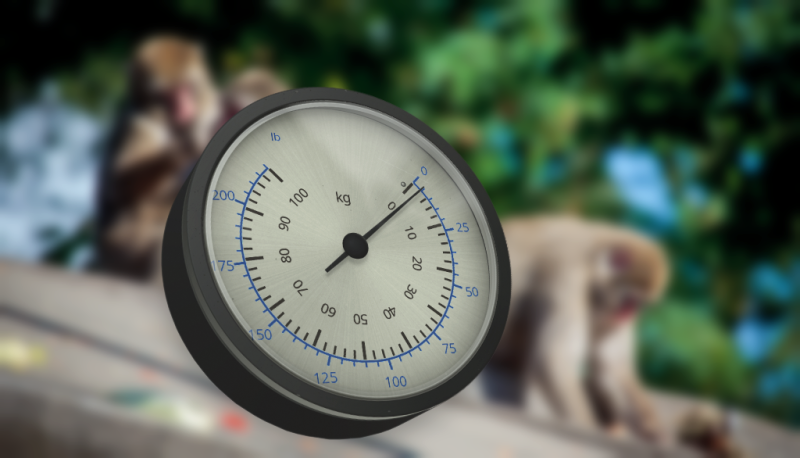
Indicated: 2; kg
